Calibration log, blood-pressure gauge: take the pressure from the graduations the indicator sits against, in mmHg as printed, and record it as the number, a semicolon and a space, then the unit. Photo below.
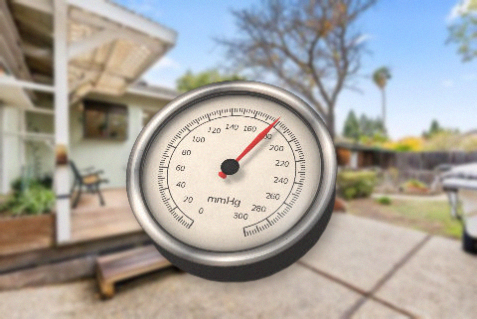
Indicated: 180; mmHg
